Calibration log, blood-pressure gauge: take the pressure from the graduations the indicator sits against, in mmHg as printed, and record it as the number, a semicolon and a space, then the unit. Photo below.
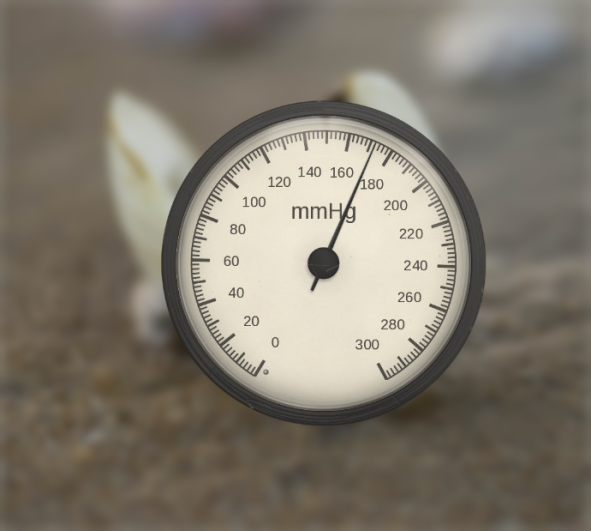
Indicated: 172; mmHg
